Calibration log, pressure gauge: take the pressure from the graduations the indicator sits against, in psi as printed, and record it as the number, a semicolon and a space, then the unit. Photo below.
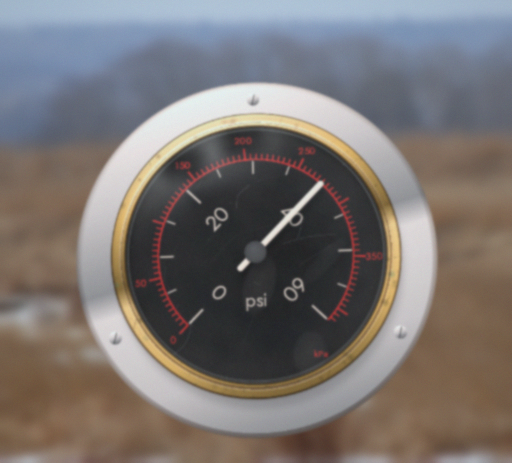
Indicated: 40; psi
